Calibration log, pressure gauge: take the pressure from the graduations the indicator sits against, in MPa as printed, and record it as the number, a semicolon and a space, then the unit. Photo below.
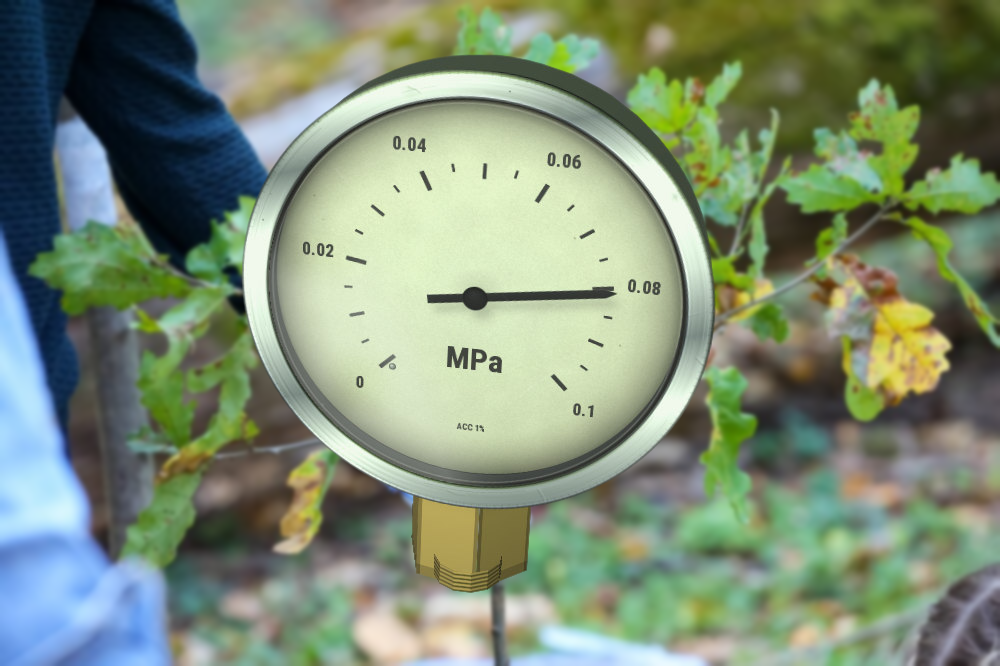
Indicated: 0.08; MPa
